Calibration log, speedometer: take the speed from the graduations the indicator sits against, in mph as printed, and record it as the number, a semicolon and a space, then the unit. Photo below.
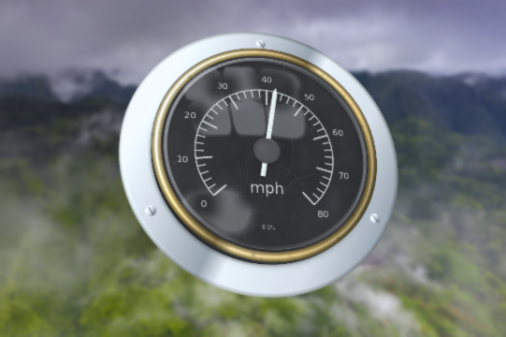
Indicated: 42; mph
